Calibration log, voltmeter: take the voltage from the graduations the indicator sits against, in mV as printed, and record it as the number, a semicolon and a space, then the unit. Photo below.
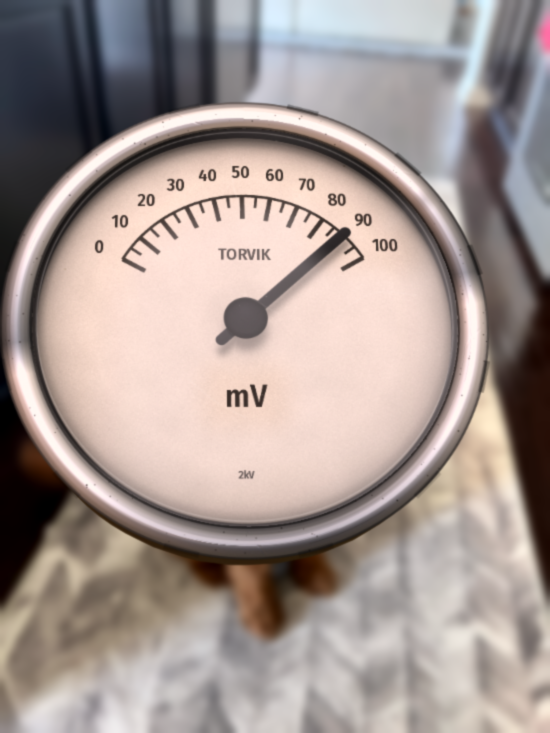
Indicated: 90; mV
